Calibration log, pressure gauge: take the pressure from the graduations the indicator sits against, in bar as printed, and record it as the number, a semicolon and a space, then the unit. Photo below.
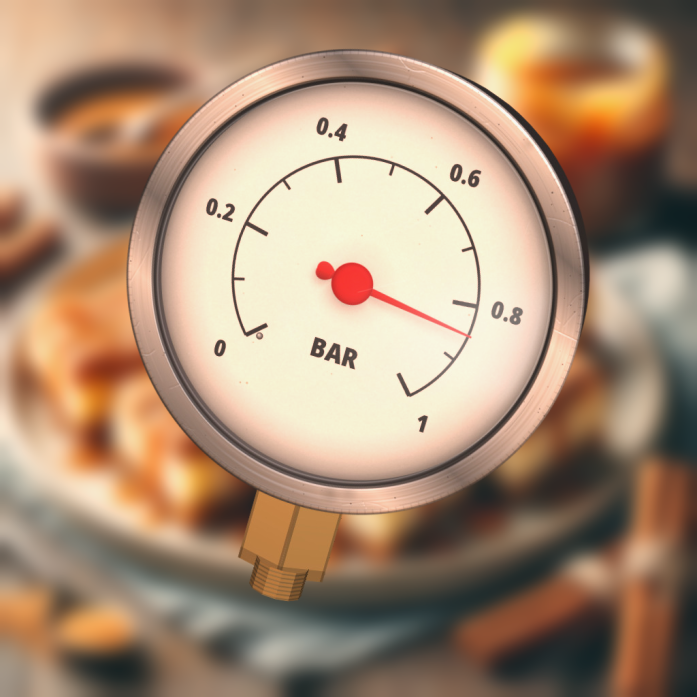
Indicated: 0.85; bar
